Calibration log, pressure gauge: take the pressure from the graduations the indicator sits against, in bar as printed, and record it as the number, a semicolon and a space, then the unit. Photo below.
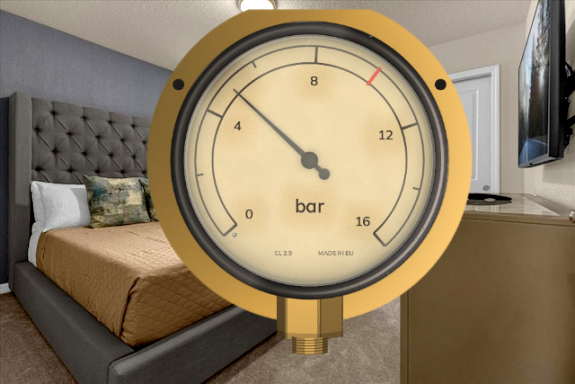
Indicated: 5; bar
